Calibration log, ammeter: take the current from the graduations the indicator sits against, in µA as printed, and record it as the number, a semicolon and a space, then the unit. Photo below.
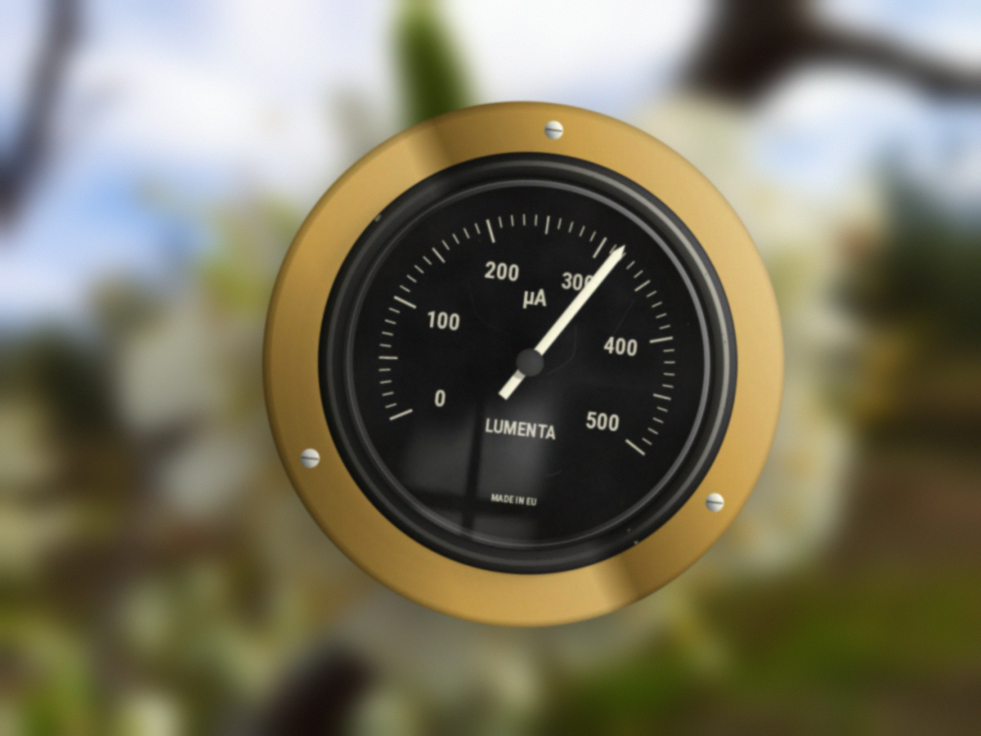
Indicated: 315; µA
